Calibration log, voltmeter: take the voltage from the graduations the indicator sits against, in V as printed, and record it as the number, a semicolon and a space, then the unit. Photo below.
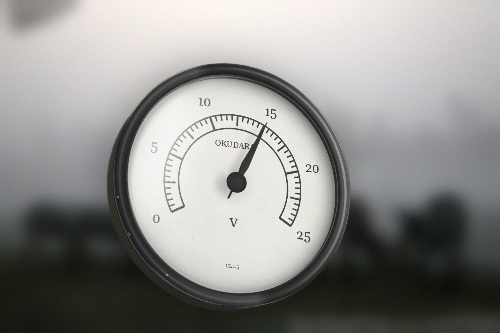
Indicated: 15; V
